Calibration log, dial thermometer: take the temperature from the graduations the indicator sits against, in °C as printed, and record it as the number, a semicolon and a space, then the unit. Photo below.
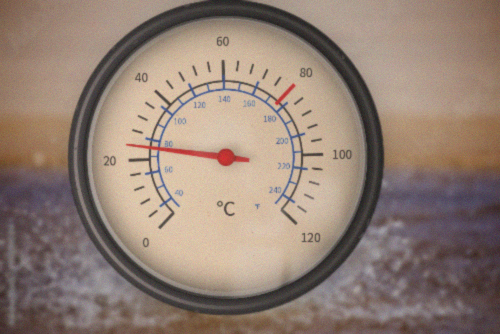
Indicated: 24; °C
